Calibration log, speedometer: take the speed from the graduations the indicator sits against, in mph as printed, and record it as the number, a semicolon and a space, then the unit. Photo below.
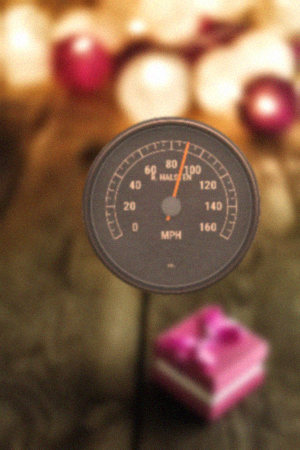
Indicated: 90; mph
